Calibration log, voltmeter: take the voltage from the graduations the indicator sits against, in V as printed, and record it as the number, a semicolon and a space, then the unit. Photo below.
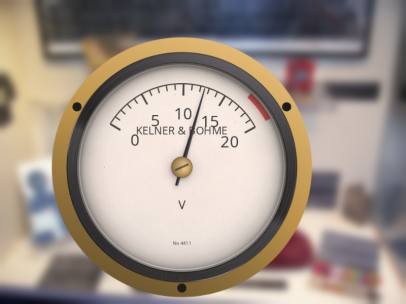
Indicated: 12.5; V
